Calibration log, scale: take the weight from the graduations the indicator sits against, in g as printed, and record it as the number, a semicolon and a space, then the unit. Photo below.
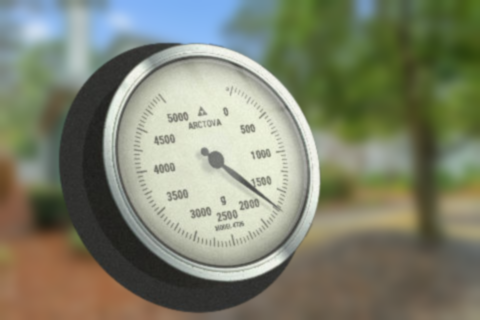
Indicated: 1750; g
